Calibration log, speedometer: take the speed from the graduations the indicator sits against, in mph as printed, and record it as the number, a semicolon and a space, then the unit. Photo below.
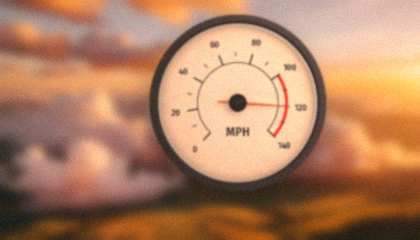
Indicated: 120; mph
